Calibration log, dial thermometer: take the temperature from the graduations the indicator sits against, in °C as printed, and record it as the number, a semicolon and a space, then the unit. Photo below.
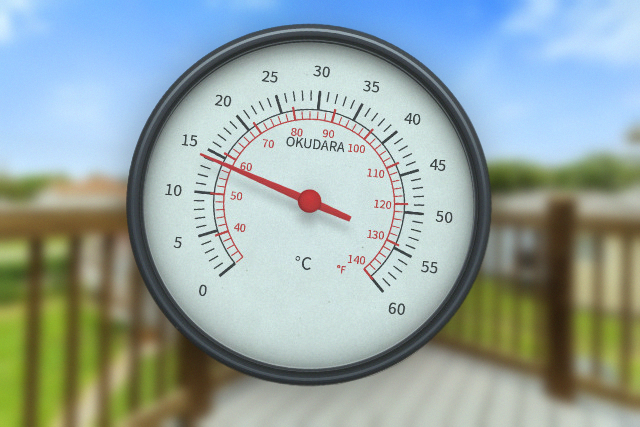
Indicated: 14; °C
